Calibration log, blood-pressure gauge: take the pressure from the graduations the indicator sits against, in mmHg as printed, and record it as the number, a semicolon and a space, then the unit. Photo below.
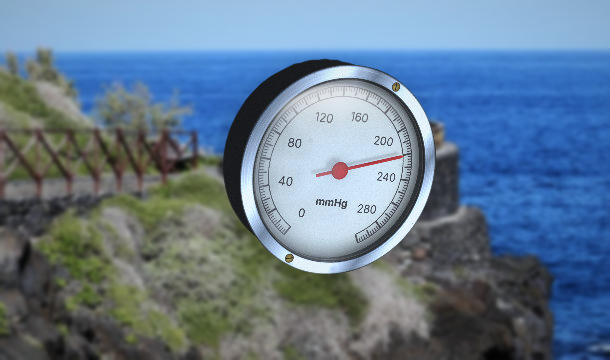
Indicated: 220; mmHg
